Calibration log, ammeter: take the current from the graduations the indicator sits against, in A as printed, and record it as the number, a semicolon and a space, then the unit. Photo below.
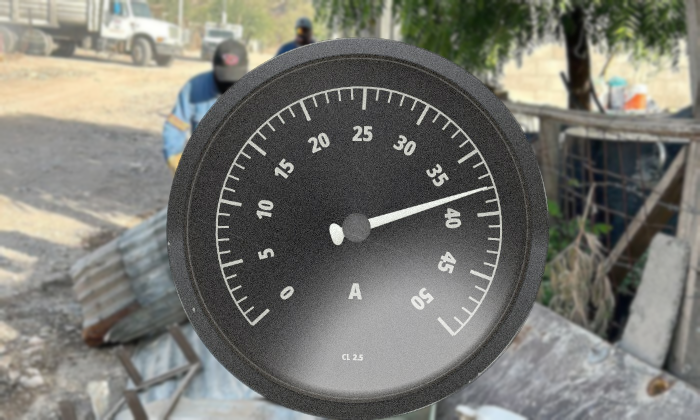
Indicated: 38; A
